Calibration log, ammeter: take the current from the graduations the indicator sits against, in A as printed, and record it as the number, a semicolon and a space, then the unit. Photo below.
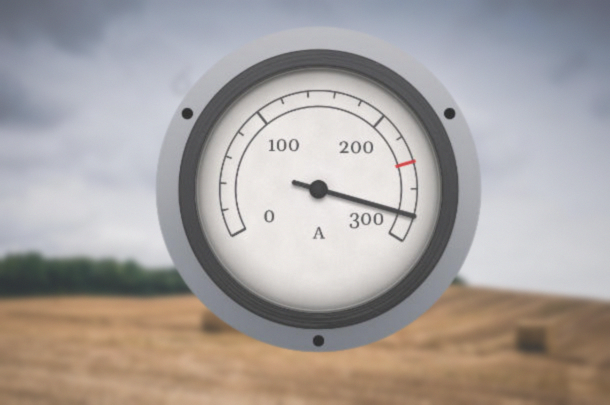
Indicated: 280; A
